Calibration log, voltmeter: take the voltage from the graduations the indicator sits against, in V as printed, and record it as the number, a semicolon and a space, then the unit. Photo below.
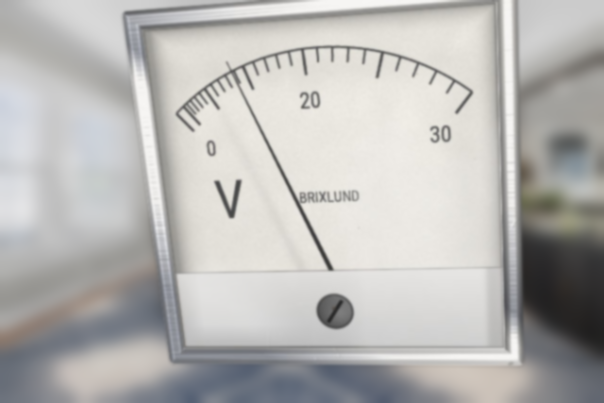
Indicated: 14; V
